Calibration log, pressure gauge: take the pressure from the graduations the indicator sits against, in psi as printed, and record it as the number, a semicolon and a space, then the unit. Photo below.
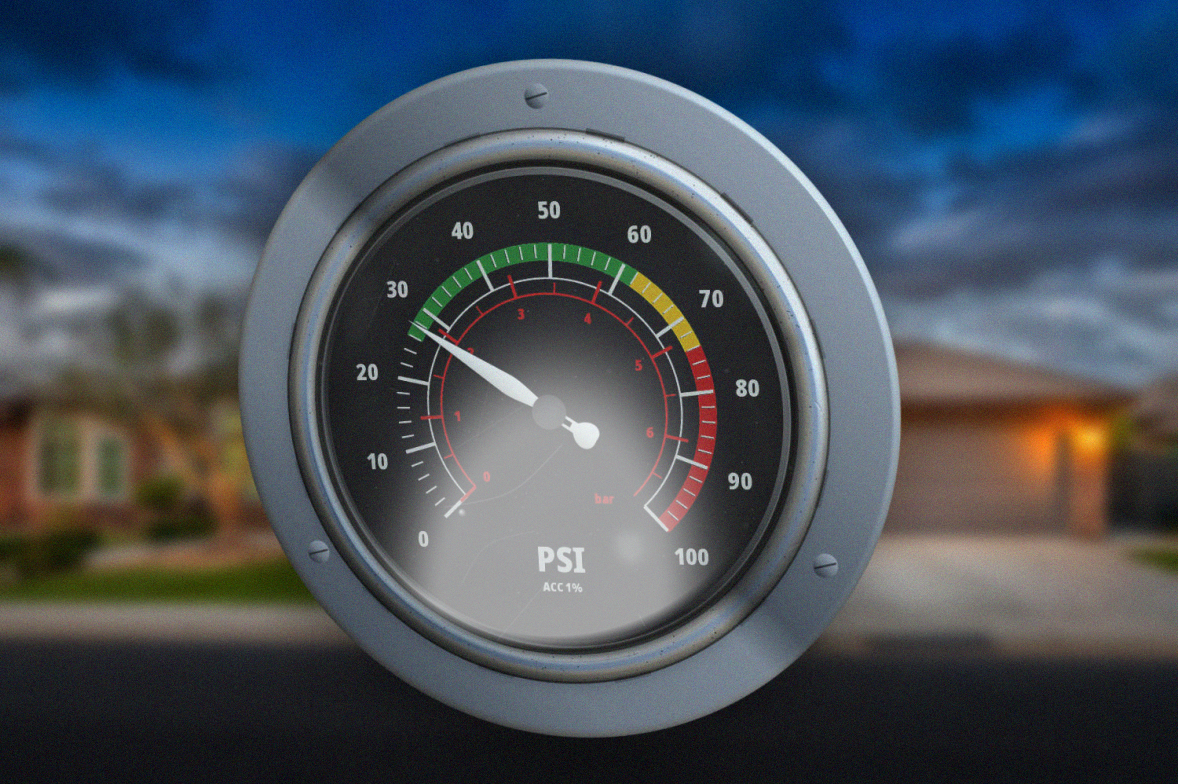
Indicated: 28; psi
